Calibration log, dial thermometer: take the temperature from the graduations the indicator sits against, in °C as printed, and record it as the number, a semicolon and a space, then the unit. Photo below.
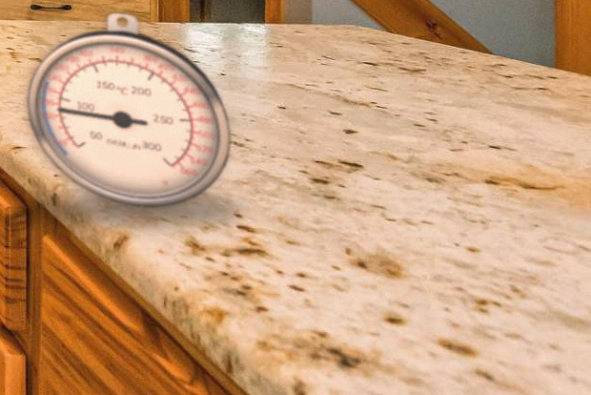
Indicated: 90; °C
